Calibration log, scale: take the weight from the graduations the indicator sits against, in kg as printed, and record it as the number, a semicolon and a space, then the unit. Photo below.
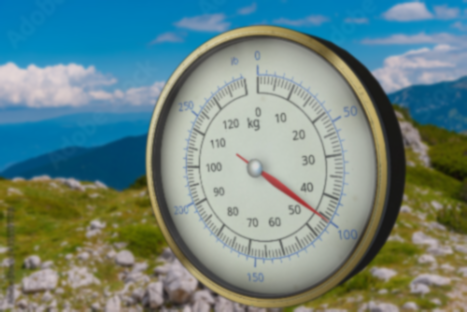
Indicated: 45; kg
